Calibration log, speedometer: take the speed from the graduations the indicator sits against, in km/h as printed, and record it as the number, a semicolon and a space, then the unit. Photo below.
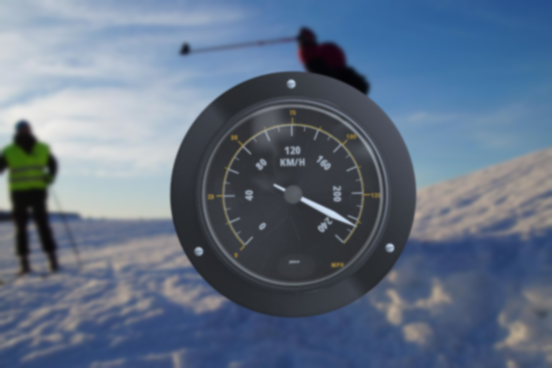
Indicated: 225; km/h
